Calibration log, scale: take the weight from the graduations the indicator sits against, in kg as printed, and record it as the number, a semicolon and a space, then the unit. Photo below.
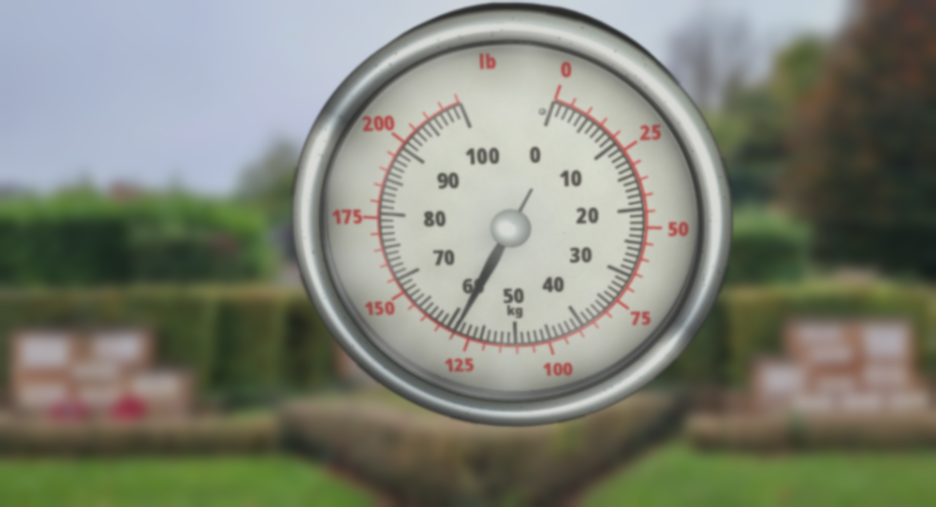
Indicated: 59; kg
